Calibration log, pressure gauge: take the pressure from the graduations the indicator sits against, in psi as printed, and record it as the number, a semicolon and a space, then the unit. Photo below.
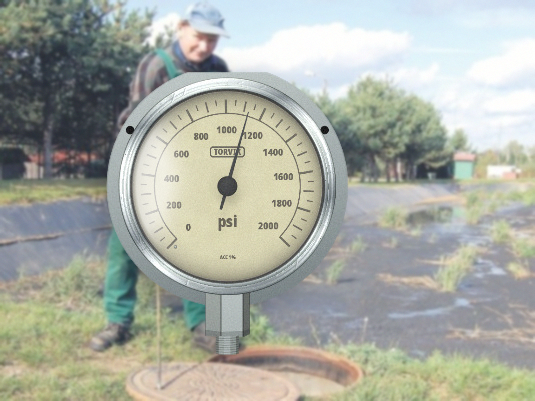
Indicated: 1125; psi
